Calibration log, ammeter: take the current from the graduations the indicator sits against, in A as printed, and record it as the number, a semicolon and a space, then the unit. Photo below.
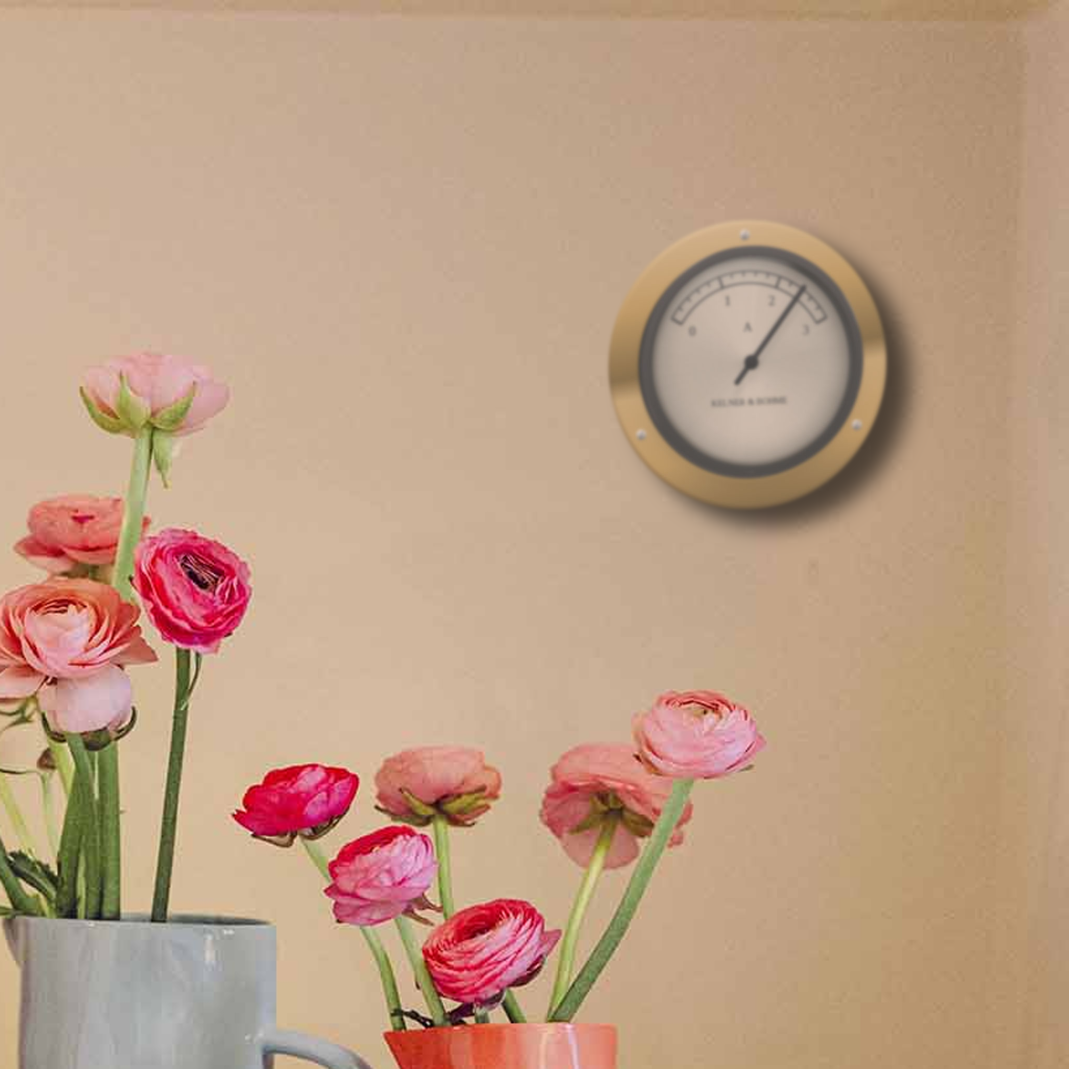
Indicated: 2.4; A
